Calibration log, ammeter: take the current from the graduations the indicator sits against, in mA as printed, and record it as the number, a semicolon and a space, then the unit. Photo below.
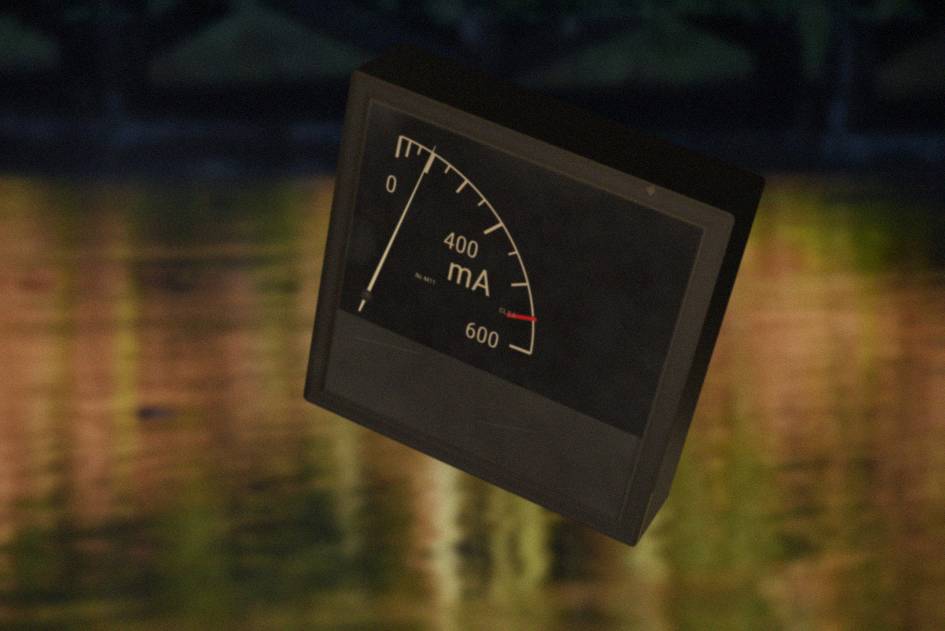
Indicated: 200; mA
